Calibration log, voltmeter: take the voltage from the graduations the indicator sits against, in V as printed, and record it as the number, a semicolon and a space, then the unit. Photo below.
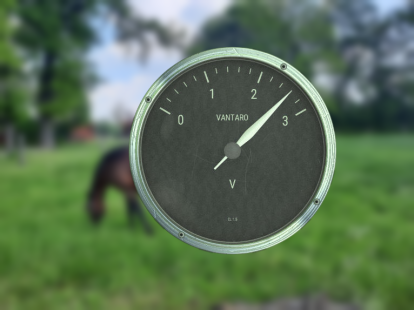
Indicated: 2.6; V
